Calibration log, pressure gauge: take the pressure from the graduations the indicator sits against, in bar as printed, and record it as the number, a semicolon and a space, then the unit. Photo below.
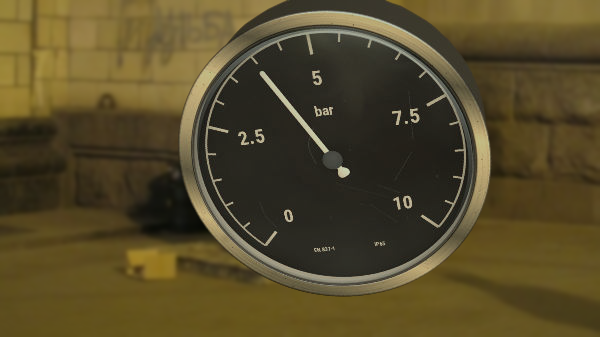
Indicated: 4; bar
